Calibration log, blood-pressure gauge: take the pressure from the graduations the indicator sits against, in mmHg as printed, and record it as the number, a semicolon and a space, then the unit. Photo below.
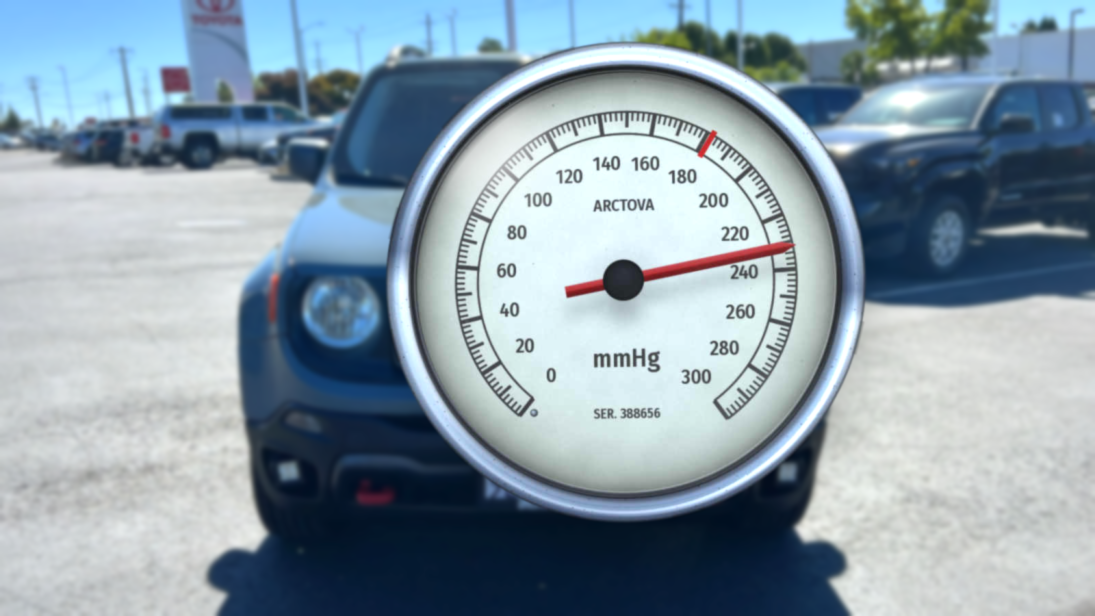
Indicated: 232; mmHg
